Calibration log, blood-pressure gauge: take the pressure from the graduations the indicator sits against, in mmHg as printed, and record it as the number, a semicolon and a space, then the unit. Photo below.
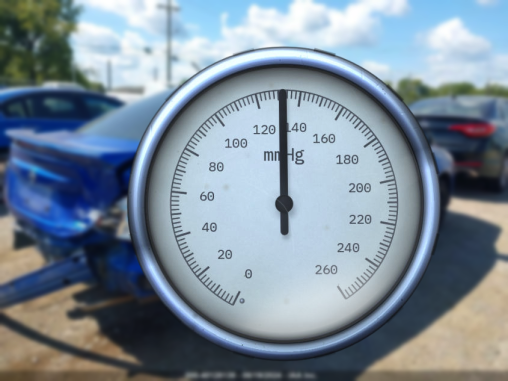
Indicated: 132; mmHg
